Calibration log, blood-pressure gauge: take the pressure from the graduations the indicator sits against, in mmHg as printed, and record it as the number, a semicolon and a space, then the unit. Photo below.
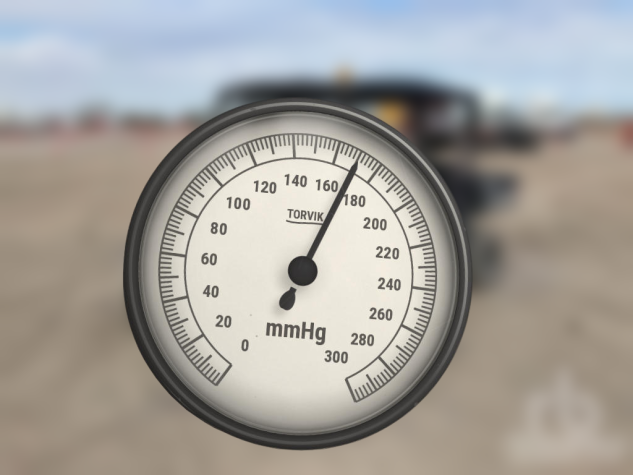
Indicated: 170; mmHg
